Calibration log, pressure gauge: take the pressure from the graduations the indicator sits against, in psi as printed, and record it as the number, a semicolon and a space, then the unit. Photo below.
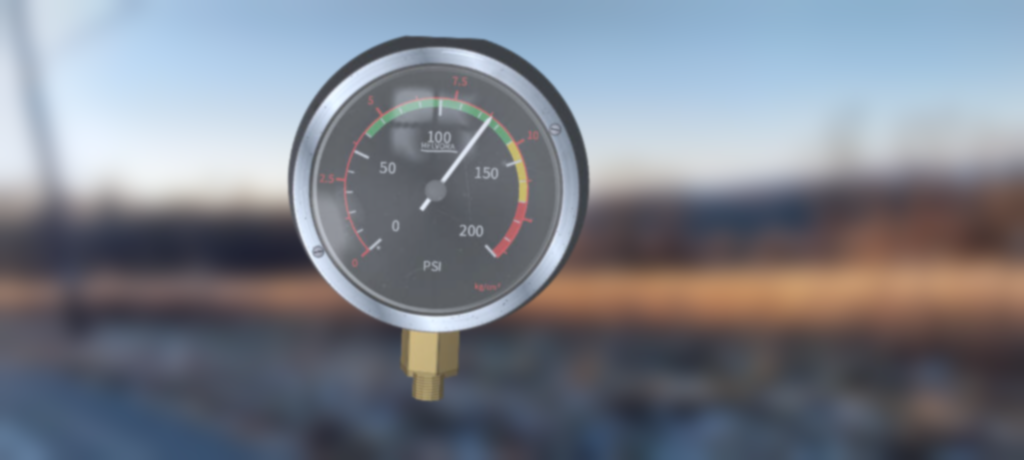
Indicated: 125; psi
